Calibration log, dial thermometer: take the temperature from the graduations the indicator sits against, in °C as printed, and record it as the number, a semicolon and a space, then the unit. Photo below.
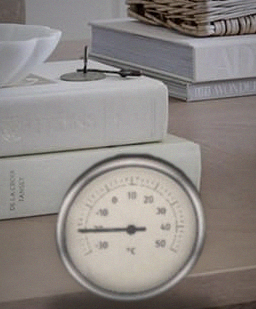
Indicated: -20; °C
